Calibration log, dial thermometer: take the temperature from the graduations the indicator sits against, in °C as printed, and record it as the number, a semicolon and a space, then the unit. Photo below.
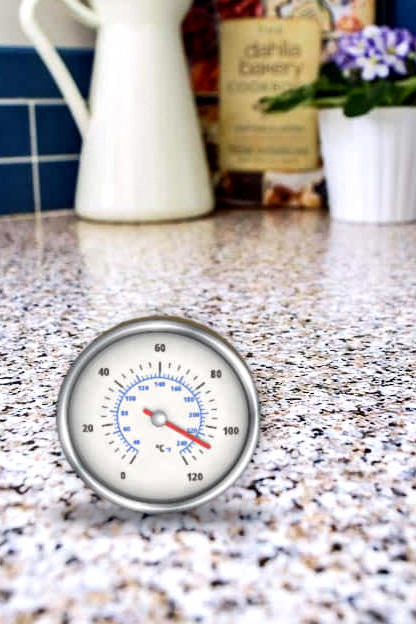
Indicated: 108; °C
